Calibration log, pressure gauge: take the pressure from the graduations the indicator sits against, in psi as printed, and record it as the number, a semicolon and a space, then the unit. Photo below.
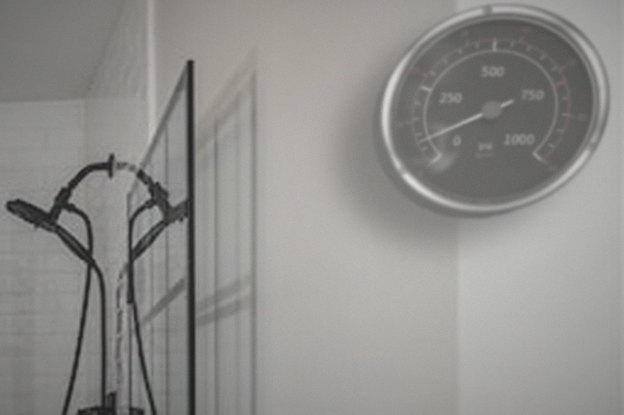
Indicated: 75; psi
